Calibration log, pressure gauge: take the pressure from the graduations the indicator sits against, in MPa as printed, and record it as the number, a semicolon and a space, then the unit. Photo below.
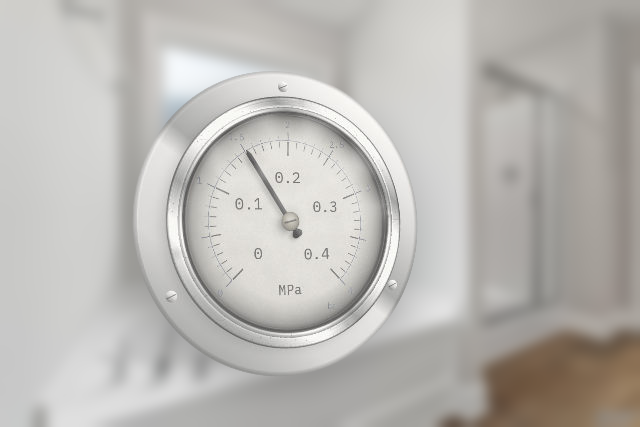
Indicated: 0.15; MPa
